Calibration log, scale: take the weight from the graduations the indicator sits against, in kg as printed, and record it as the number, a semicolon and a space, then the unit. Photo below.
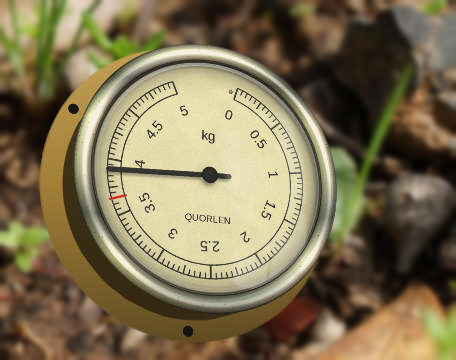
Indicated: 3.9; kg
